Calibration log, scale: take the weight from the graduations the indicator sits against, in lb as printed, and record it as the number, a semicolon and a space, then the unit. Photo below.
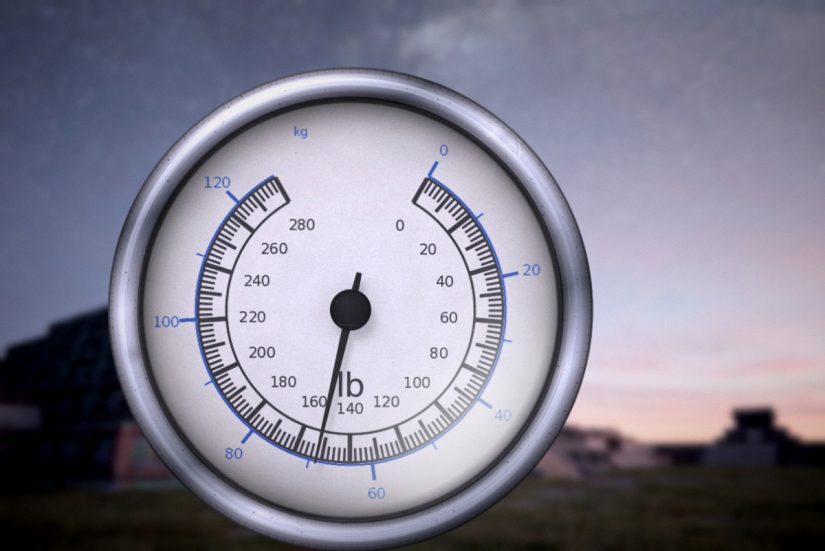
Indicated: 152; lb
